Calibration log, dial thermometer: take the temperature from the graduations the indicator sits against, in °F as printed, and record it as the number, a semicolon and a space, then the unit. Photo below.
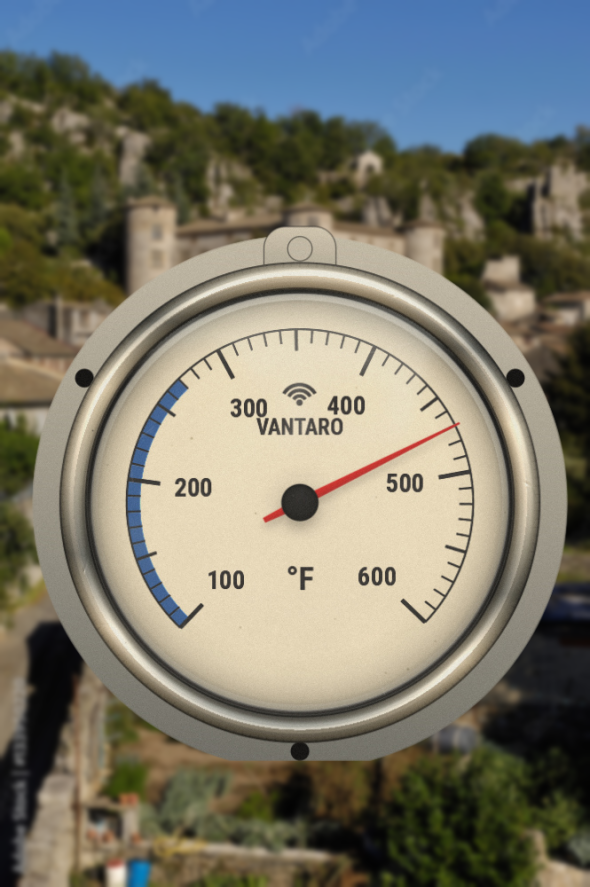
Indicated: 470; °F
